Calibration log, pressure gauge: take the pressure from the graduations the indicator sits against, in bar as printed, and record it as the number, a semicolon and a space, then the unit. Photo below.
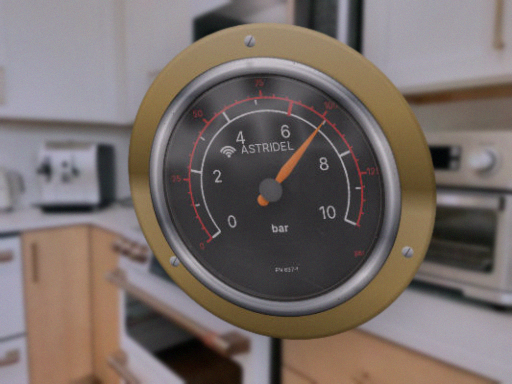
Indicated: 7; bar
